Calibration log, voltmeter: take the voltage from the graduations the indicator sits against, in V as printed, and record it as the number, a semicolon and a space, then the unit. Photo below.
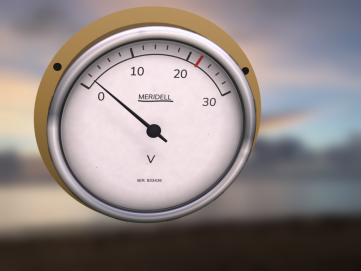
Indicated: 2; V
